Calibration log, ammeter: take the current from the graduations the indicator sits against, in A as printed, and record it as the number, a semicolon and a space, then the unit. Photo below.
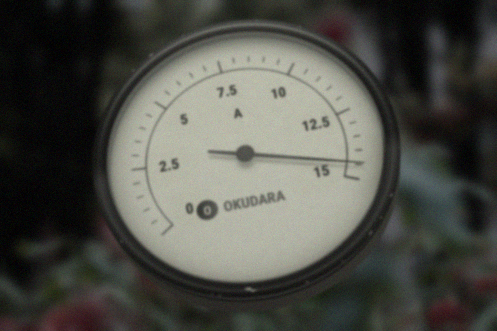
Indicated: 14.5; A
